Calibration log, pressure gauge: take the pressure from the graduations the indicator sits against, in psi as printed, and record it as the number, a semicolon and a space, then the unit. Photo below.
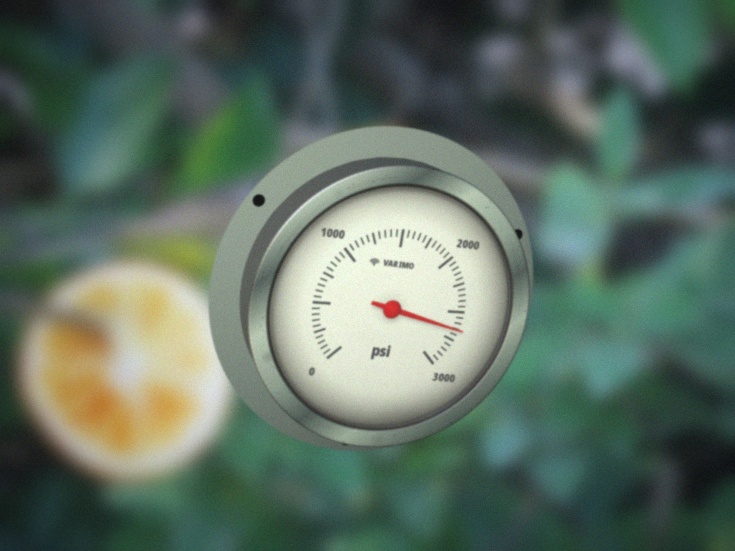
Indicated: 2650; psi
